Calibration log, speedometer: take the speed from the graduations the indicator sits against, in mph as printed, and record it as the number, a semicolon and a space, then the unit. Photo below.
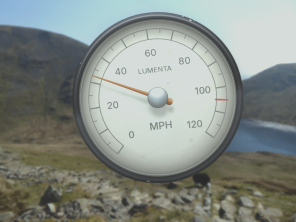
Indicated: 32.5; mph
